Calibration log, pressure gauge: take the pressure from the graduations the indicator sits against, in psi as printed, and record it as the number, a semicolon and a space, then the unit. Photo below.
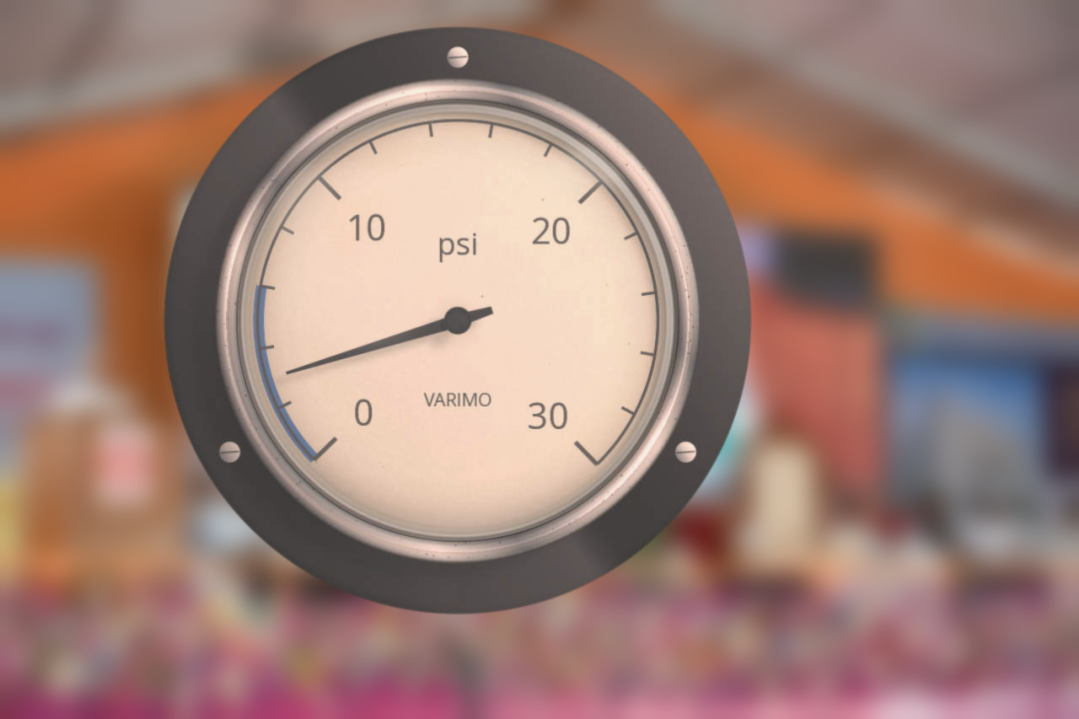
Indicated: 3; psi
